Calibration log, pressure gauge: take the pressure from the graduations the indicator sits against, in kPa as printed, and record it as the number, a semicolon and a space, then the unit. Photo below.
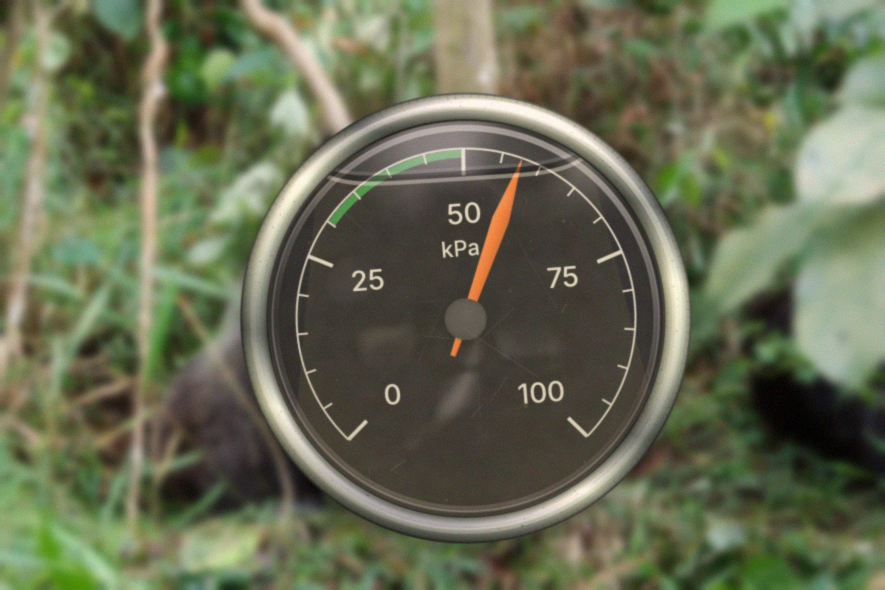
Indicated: 57.5; kPa
